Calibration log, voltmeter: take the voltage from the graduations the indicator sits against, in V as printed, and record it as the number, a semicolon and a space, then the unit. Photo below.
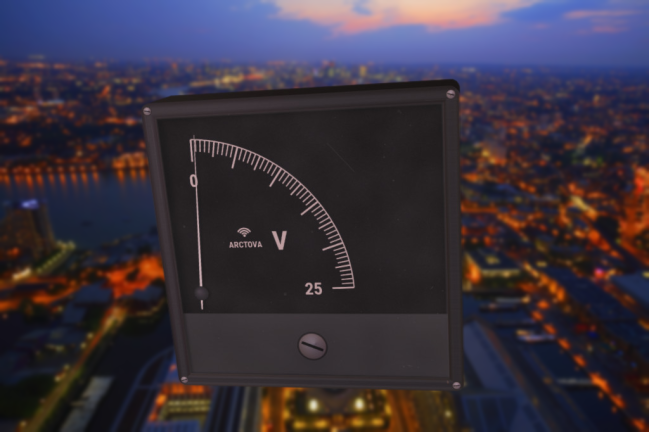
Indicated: 0.5; V
